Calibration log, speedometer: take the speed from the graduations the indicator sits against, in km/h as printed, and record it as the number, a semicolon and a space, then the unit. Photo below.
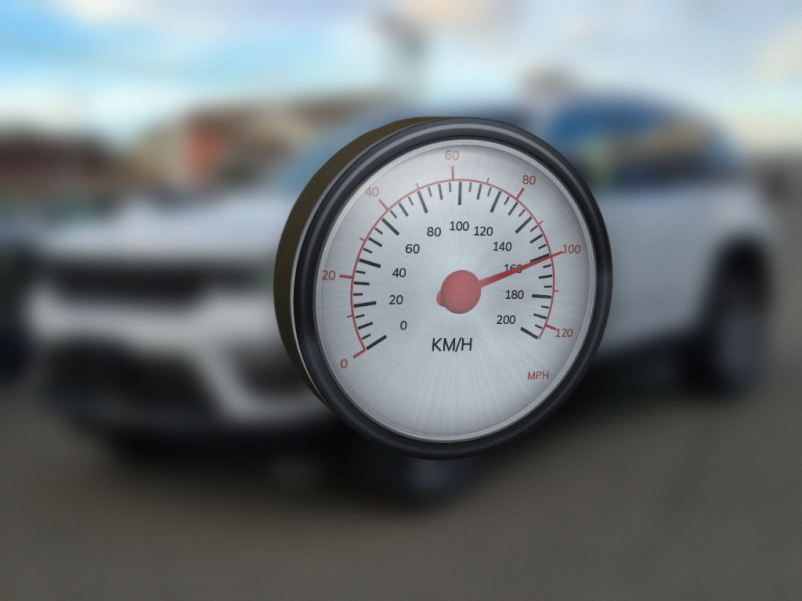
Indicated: 160; km/h
